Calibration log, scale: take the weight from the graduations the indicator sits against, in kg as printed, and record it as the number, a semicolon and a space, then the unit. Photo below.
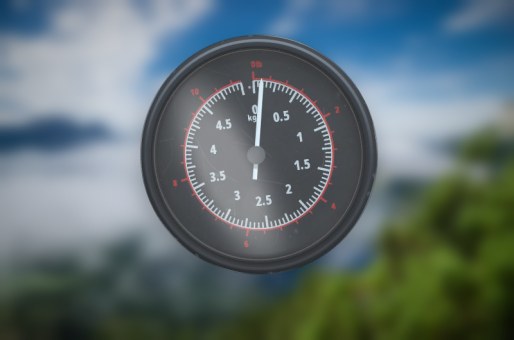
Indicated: 0.1; kg
